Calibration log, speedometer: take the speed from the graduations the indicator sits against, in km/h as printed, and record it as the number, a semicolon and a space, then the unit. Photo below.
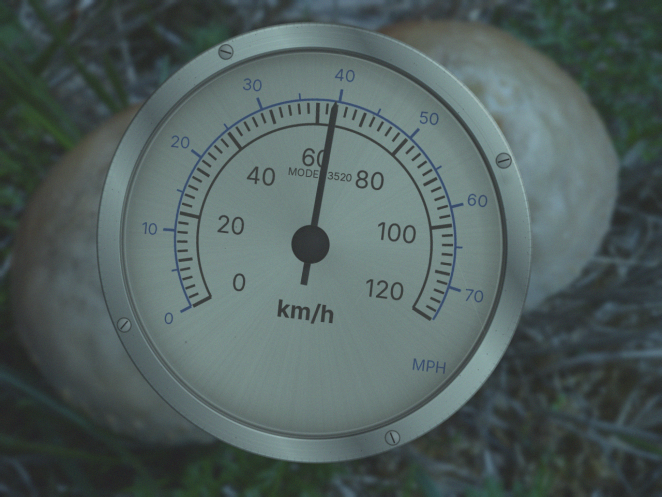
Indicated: 64; km/h
